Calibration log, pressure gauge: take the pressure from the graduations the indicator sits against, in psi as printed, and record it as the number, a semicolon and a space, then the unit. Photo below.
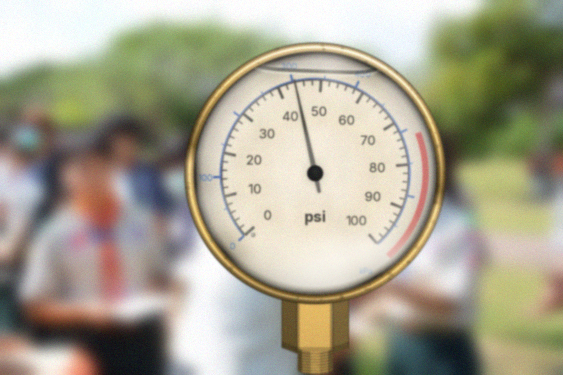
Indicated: 44; psi
